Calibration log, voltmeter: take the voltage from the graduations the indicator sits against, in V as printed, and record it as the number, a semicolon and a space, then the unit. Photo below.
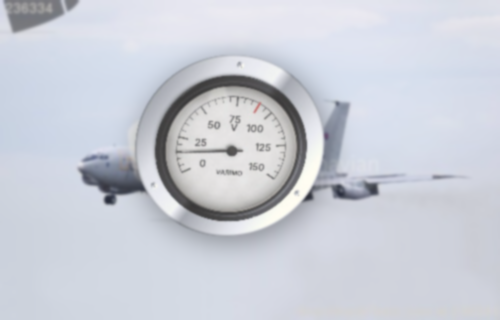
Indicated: 15; V
